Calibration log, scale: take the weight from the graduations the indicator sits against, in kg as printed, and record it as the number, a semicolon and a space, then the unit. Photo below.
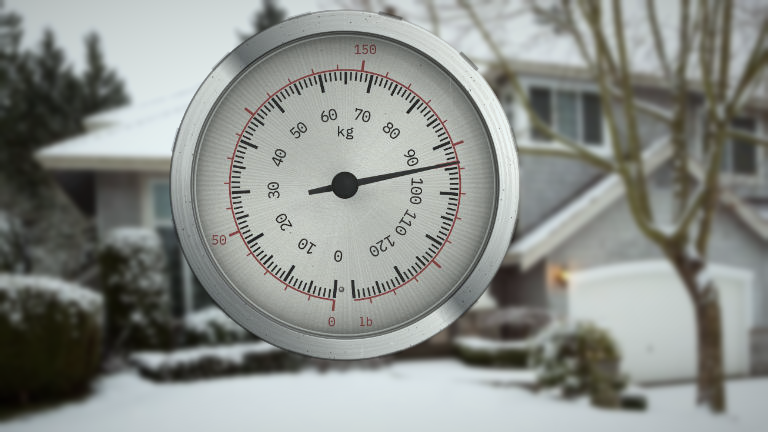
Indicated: 94; kg
